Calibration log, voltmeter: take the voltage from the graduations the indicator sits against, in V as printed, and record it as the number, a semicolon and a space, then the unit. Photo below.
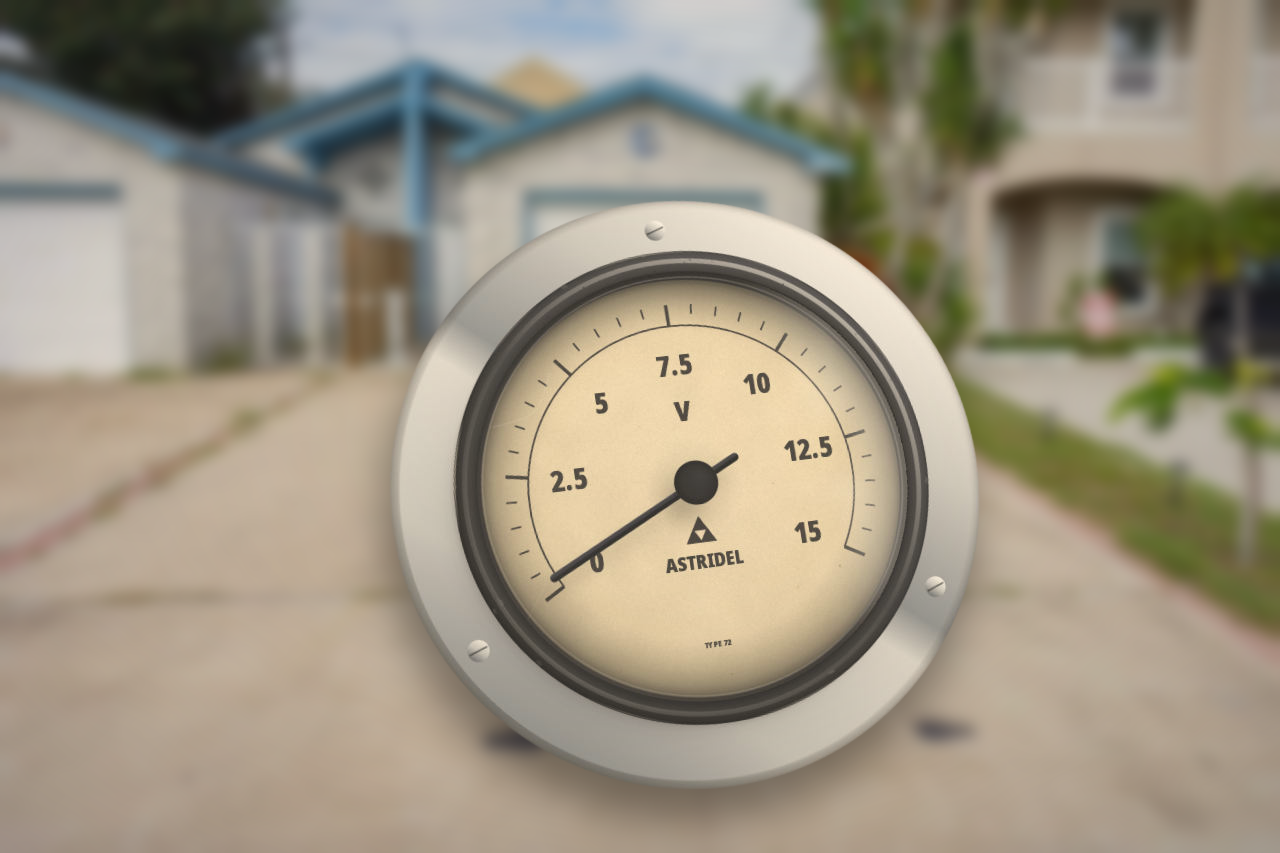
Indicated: 0.25; V
